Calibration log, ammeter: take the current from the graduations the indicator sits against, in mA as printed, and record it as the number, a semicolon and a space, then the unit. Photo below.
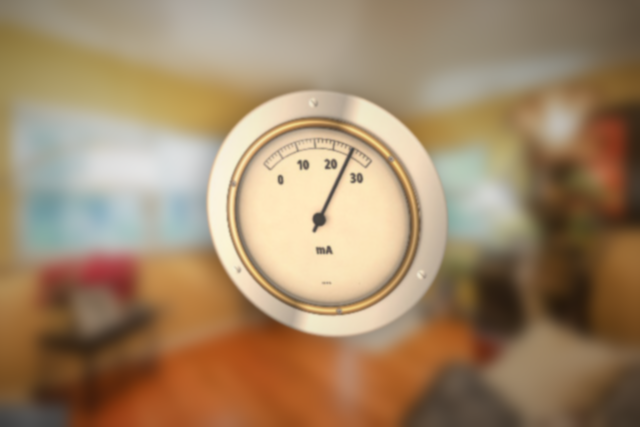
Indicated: 25; mA
